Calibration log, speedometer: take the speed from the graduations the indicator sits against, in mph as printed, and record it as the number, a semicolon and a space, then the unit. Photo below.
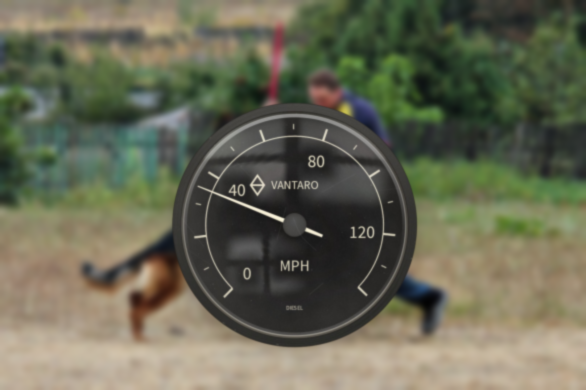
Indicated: 35; mph
